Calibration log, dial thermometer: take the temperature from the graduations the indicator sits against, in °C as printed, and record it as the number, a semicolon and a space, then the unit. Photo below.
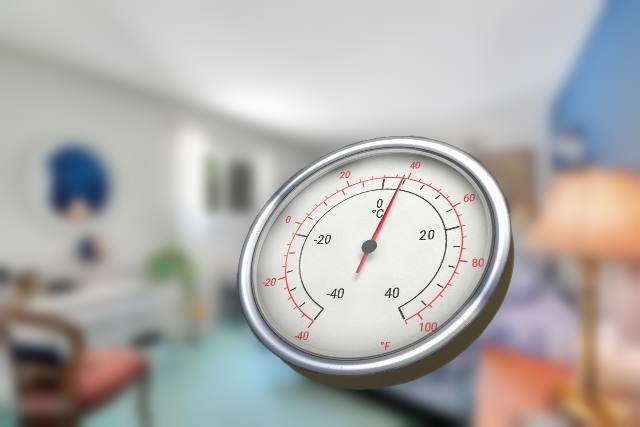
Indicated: 4; °C
